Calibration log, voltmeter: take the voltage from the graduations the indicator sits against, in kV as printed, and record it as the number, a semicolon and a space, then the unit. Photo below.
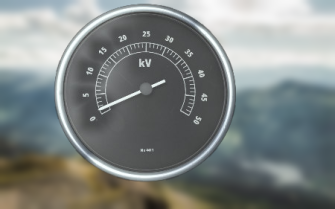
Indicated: 1; kV
